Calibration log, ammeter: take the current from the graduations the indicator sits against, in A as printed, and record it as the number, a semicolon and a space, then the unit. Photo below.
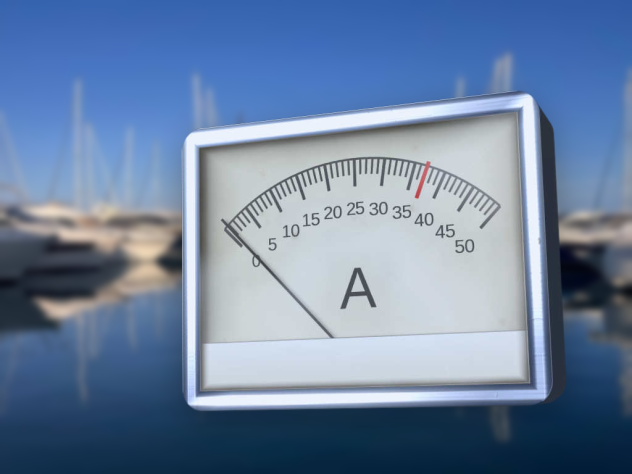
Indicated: 1; A
